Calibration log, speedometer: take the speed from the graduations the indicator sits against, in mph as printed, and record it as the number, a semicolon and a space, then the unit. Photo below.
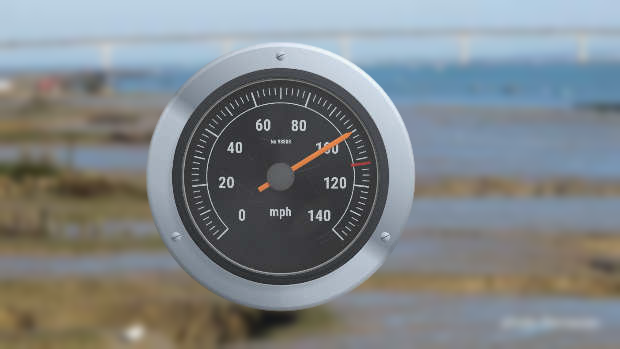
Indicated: 100; mph
